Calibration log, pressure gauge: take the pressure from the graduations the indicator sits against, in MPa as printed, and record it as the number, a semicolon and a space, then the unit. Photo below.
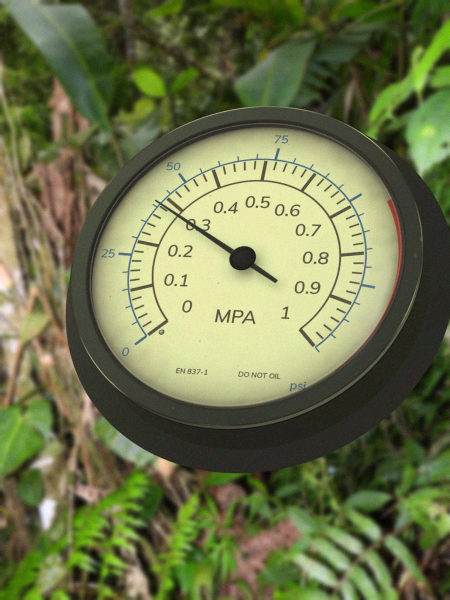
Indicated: 0.28; MPa
